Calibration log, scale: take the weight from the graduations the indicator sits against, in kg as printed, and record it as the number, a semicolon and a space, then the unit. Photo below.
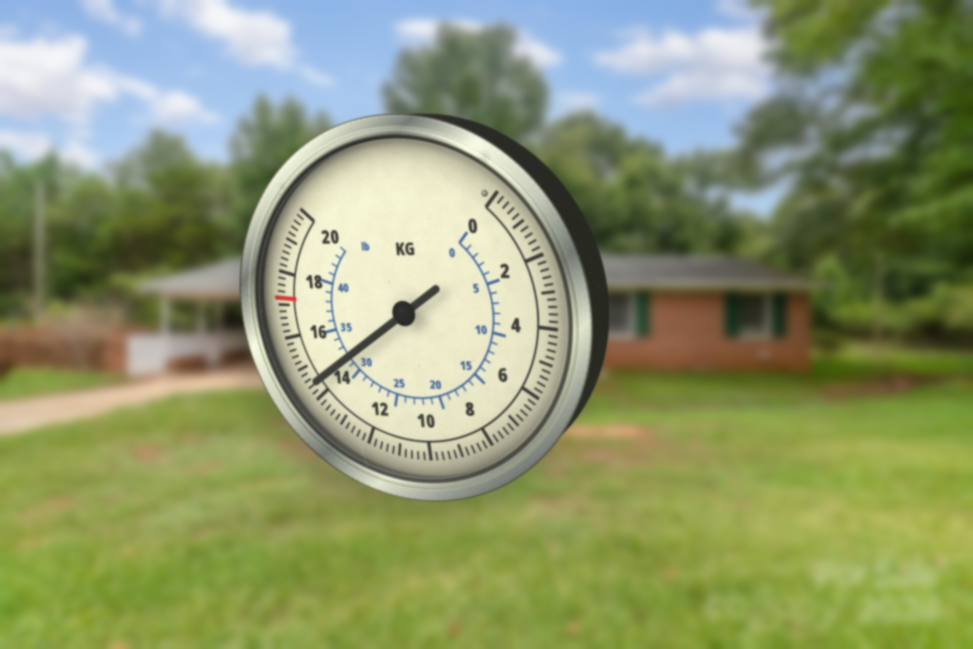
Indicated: 14.4; kg
